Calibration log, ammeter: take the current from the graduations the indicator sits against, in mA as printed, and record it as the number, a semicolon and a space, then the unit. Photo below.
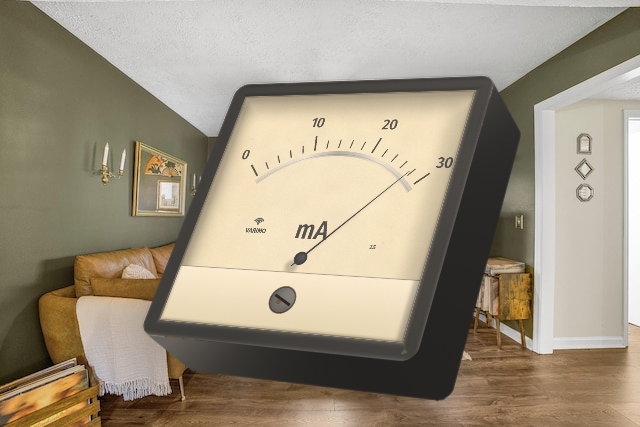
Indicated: 28; mA
